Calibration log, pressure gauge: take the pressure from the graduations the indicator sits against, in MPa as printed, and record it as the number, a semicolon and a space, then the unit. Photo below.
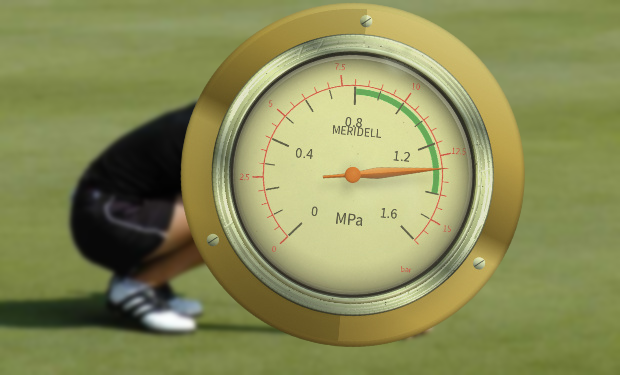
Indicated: 1.3; MPa
